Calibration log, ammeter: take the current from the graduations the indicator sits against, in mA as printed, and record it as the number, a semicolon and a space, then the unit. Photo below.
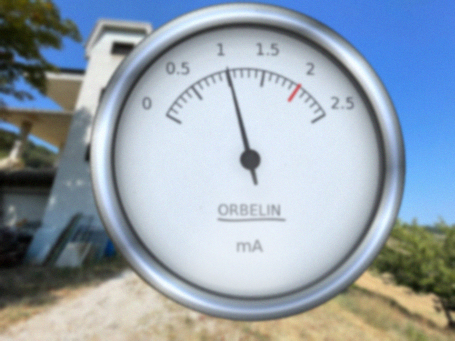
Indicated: 1; mA
